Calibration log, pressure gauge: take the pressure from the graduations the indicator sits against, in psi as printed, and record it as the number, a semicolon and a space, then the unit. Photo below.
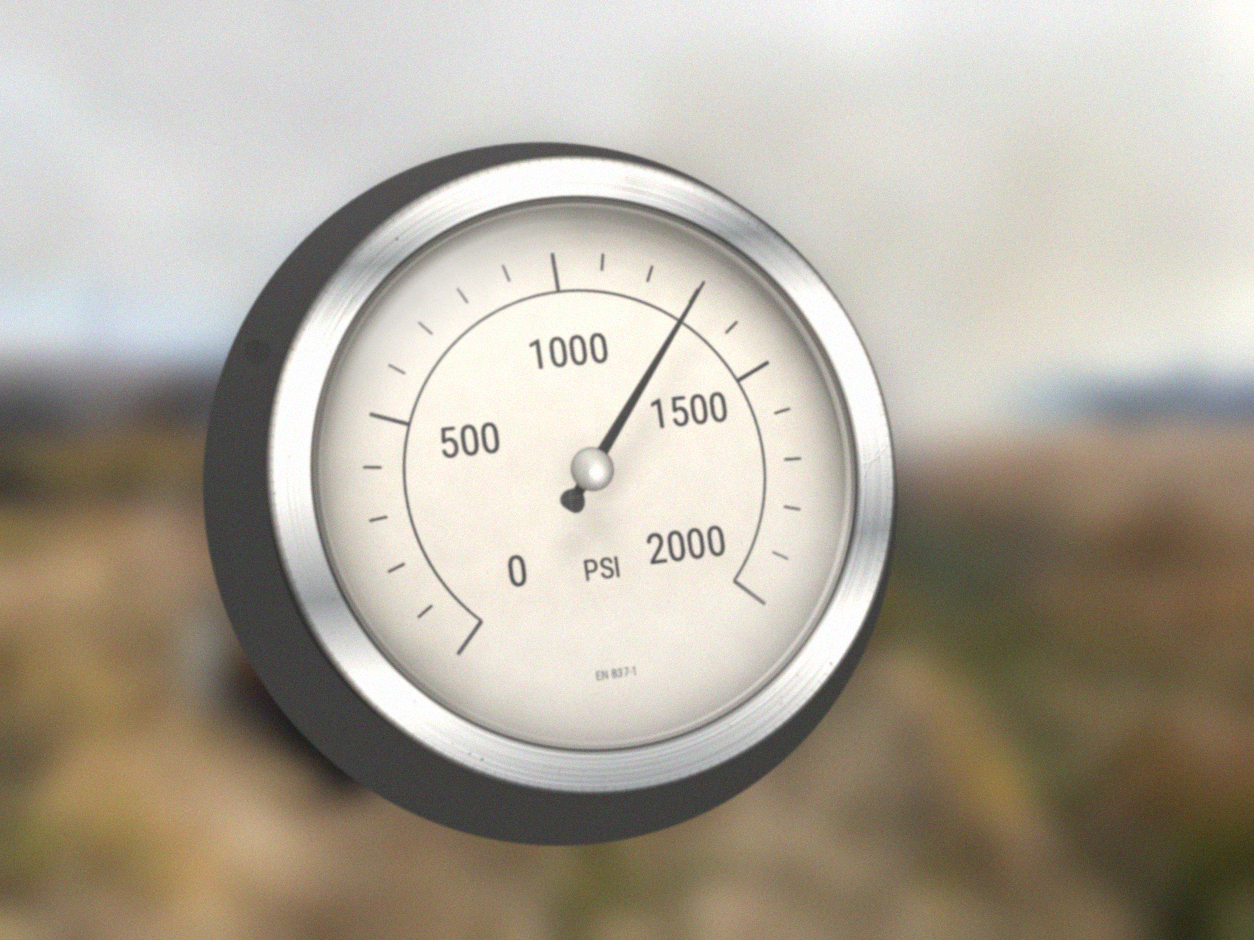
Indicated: 1300; psi
